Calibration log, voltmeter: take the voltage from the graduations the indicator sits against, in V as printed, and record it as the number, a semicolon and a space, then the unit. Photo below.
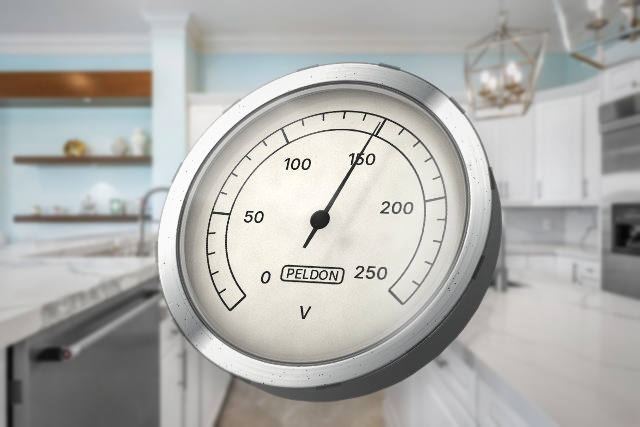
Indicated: 150; V
